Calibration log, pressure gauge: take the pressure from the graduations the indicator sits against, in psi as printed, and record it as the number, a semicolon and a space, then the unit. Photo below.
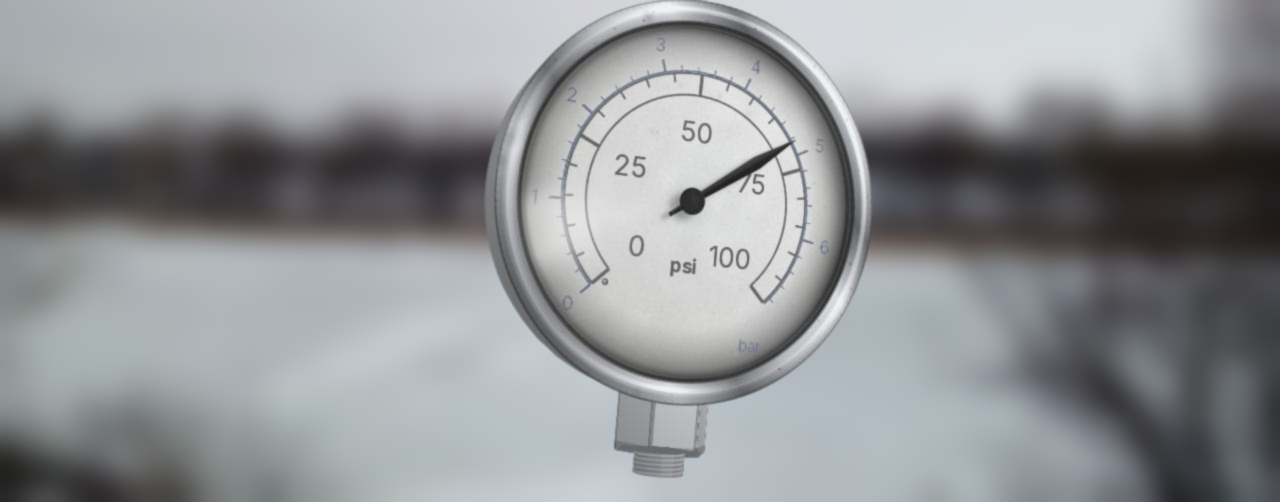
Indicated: 70; psi
